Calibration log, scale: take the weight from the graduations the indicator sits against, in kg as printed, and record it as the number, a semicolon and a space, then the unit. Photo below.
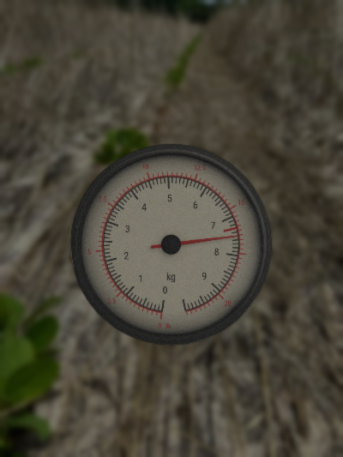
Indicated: 7.5; kg
